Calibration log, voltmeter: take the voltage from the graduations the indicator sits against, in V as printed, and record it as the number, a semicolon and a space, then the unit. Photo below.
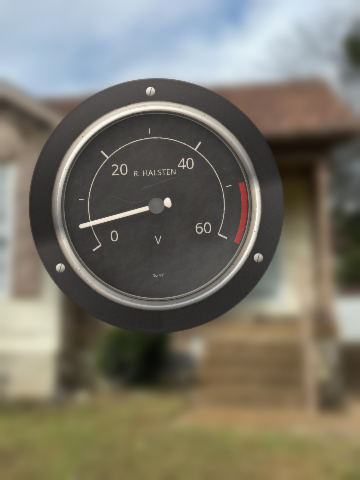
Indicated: 5; V
